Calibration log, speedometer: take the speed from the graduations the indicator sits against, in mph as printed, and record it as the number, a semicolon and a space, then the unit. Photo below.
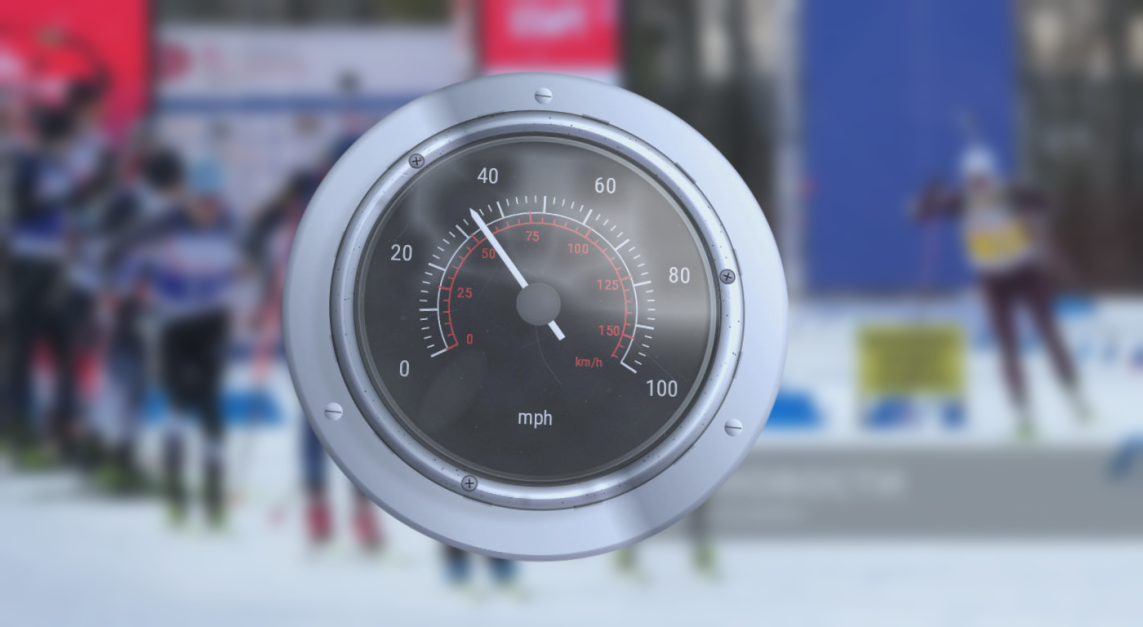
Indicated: 34; mph
